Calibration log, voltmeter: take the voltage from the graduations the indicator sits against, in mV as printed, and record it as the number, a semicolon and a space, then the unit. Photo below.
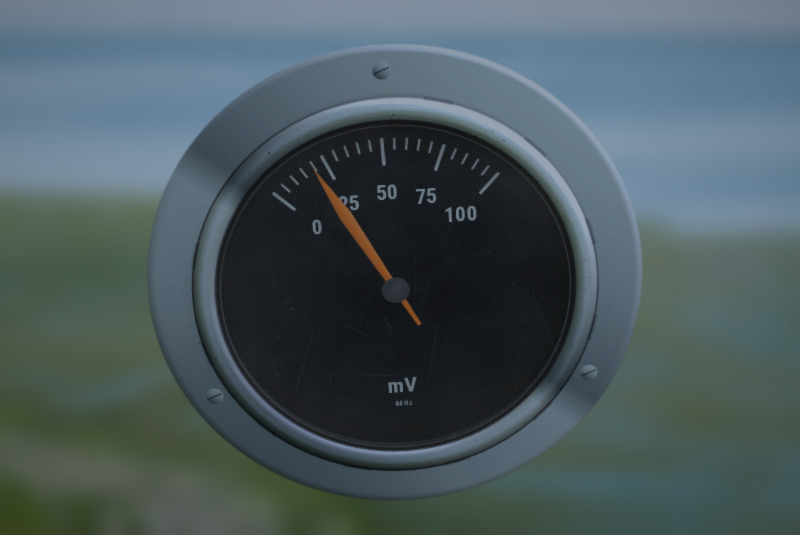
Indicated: 20; mV
